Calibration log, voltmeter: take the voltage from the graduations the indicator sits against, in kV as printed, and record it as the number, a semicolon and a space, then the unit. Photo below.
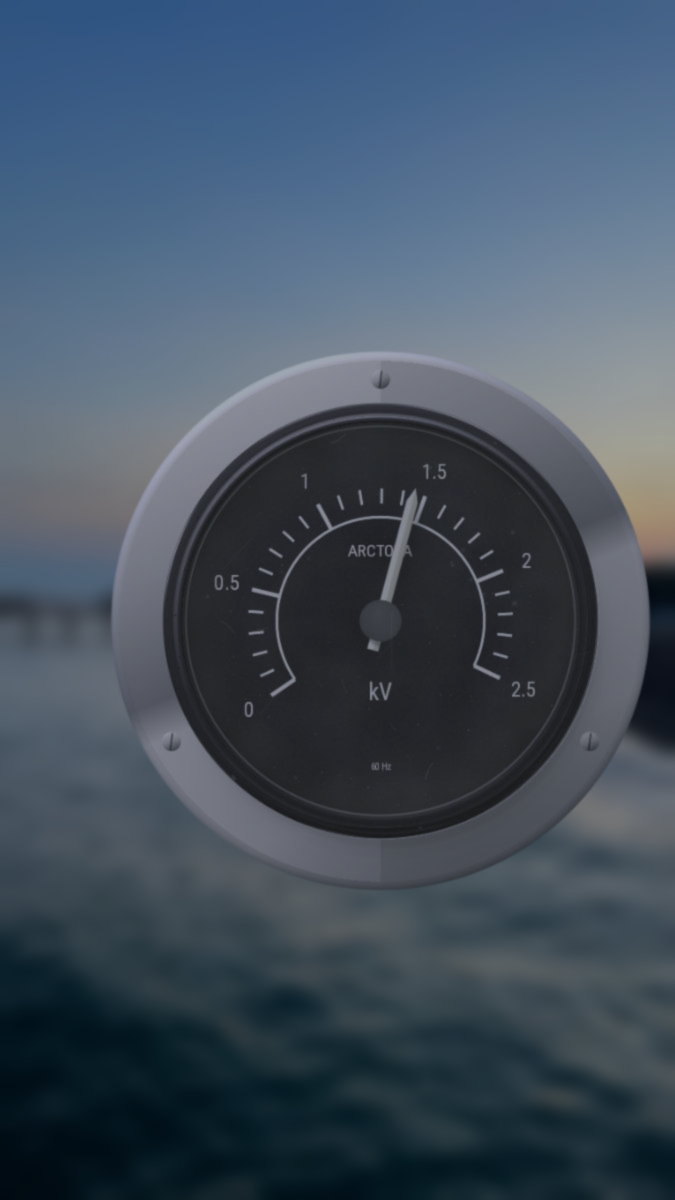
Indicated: 1.45; kV
